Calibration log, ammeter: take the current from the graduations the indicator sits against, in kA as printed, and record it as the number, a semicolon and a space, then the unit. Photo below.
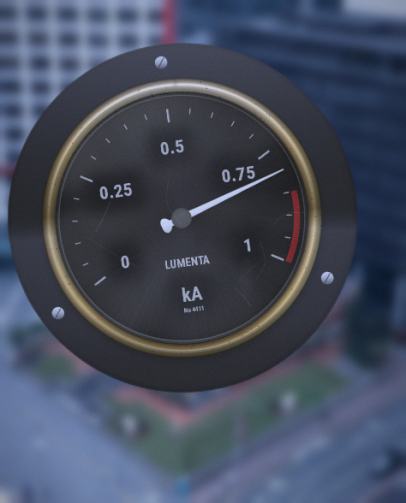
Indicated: 0.8; kA
